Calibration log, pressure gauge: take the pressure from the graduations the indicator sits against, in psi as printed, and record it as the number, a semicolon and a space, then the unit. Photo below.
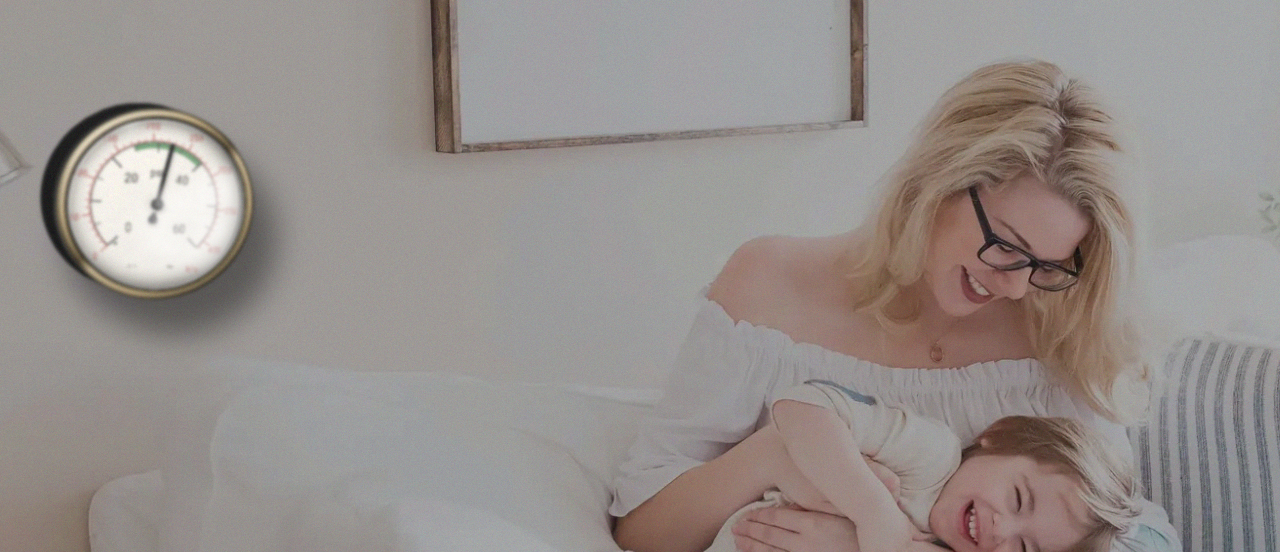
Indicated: 32.5; psi
